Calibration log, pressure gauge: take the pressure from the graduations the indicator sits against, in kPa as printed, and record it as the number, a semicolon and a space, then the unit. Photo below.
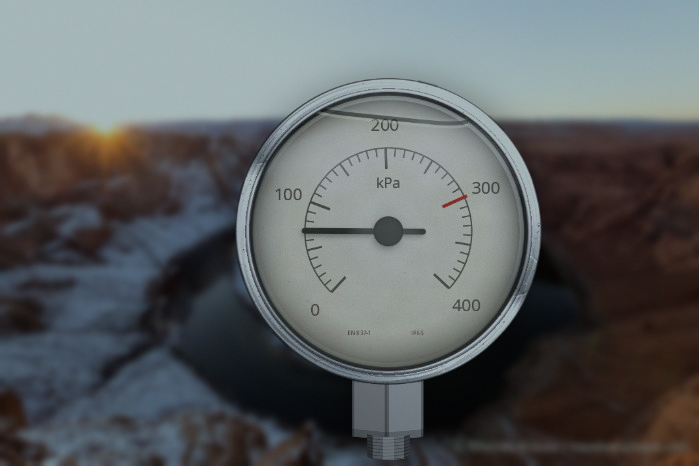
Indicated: 70; kPa
